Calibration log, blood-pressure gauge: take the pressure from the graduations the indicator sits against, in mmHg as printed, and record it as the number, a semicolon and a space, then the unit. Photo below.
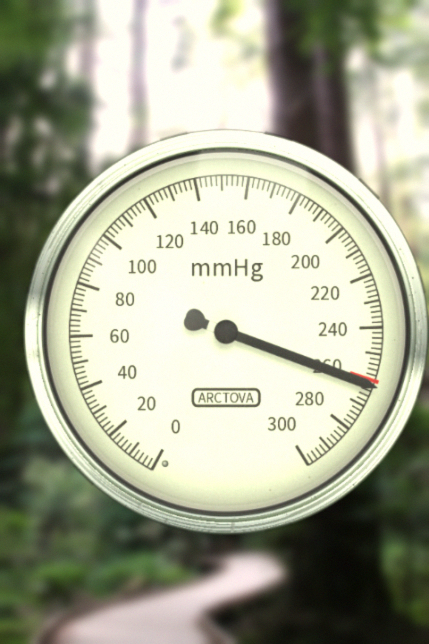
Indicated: 262; mmHg
